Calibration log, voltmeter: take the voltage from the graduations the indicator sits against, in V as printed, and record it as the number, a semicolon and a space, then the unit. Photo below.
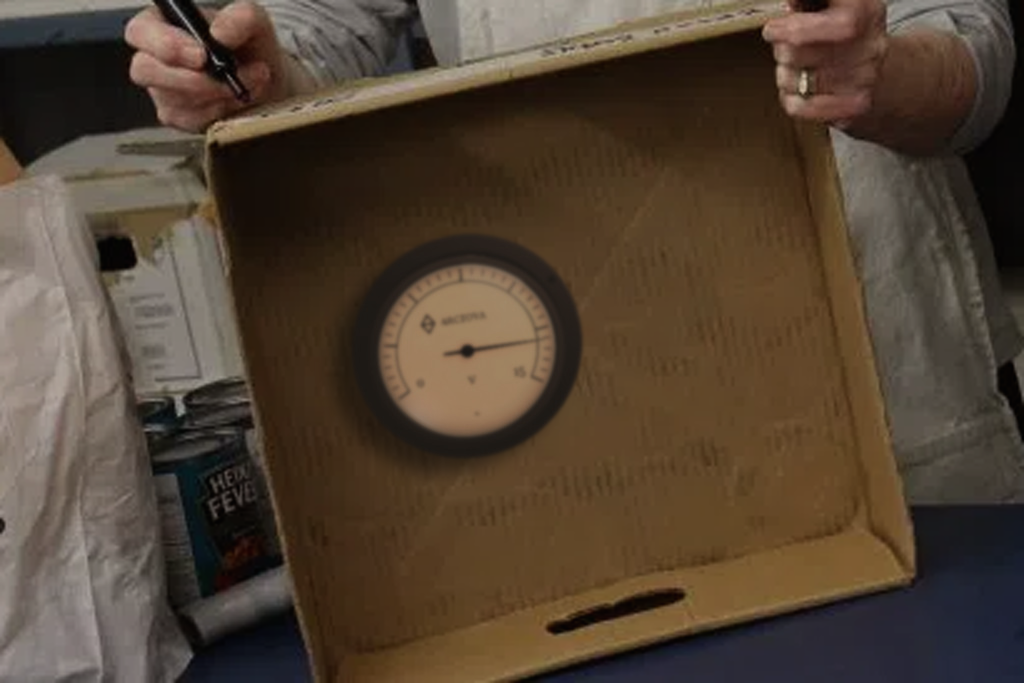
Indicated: 13; V
